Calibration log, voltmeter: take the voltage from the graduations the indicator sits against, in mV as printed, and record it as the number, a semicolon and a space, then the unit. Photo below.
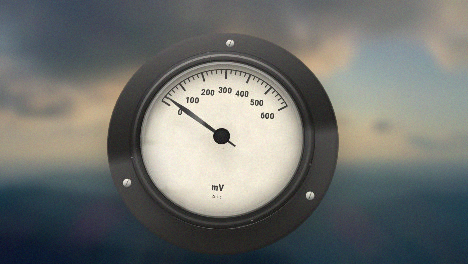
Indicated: 20; mV
